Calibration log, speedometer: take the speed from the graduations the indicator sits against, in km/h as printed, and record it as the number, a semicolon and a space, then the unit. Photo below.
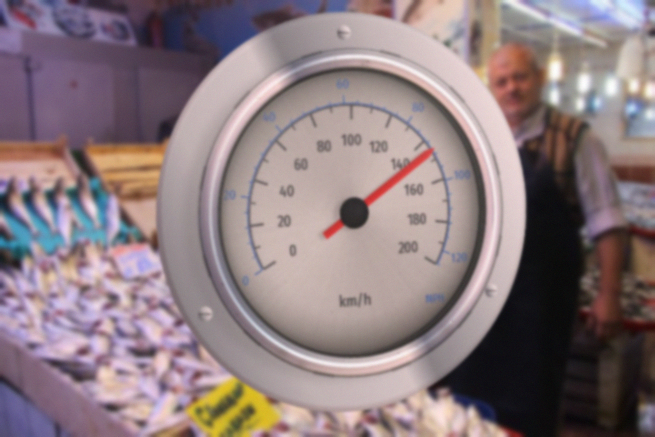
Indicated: 145; km/h
